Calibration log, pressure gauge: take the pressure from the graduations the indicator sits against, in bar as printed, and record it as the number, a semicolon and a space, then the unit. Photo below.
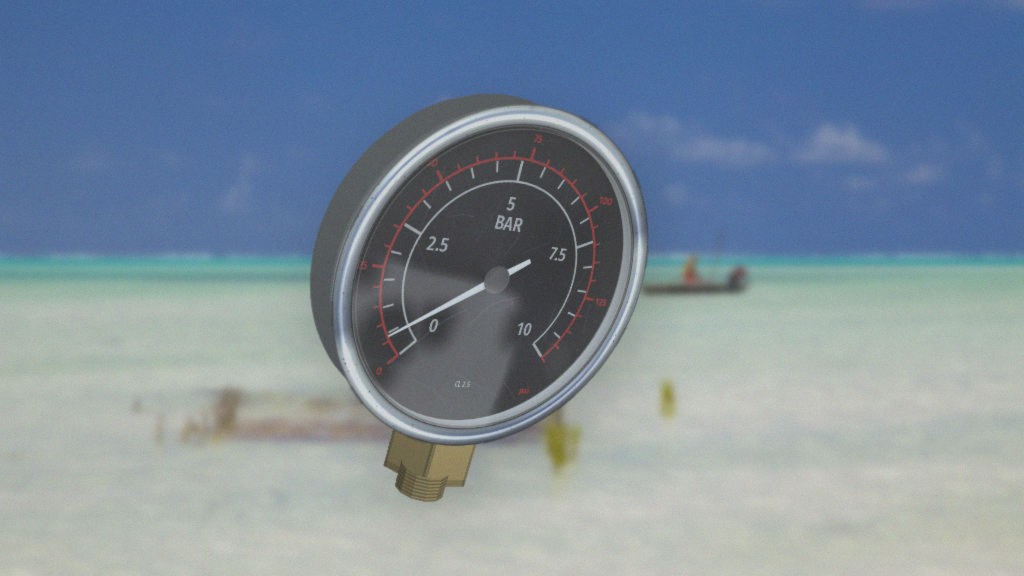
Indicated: 0.5; bar
